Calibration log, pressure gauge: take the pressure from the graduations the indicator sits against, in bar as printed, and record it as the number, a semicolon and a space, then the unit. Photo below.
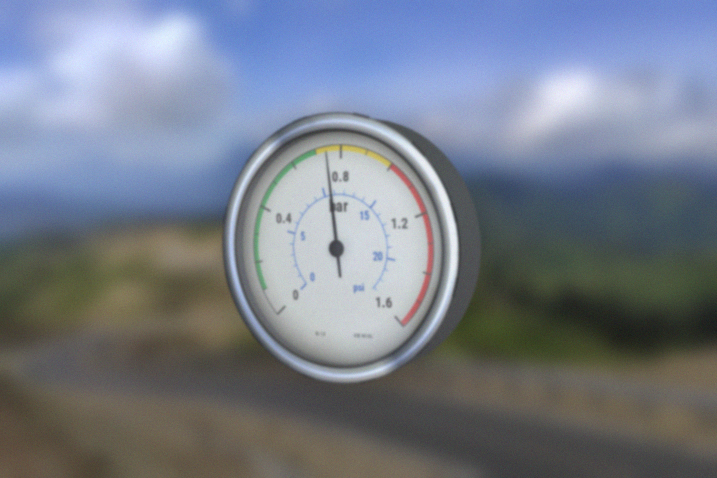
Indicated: 0.75; bar
